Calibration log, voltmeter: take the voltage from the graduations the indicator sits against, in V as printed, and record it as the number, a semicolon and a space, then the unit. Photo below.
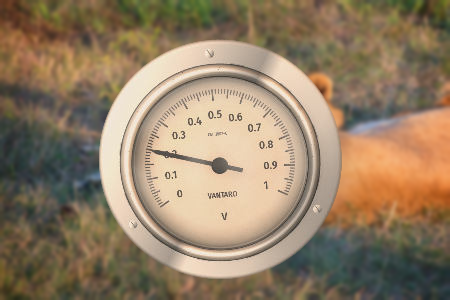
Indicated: 0.2; V
